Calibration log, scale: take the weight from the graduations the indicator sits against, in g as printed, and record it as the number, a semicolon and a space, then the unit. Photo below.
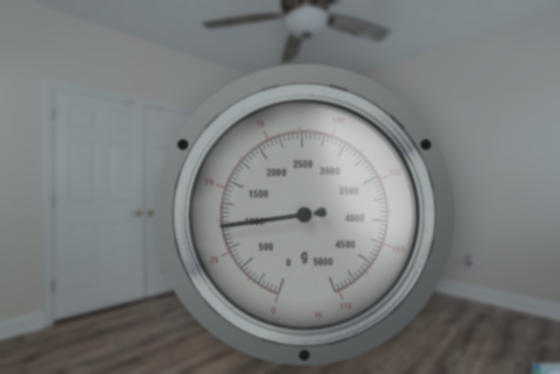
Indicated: 1000; g
